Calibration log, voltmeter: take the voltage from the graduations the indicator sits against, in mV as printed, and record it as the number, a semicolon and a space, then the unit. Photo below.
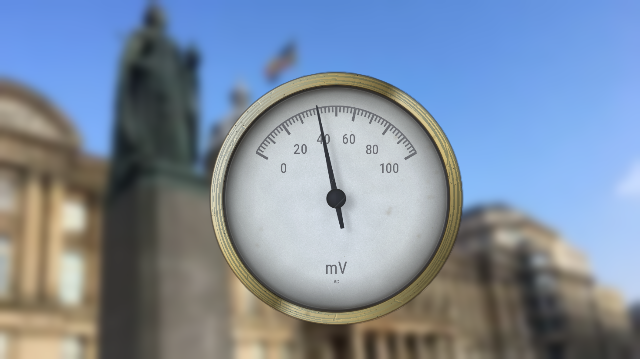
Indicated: 40; mV
